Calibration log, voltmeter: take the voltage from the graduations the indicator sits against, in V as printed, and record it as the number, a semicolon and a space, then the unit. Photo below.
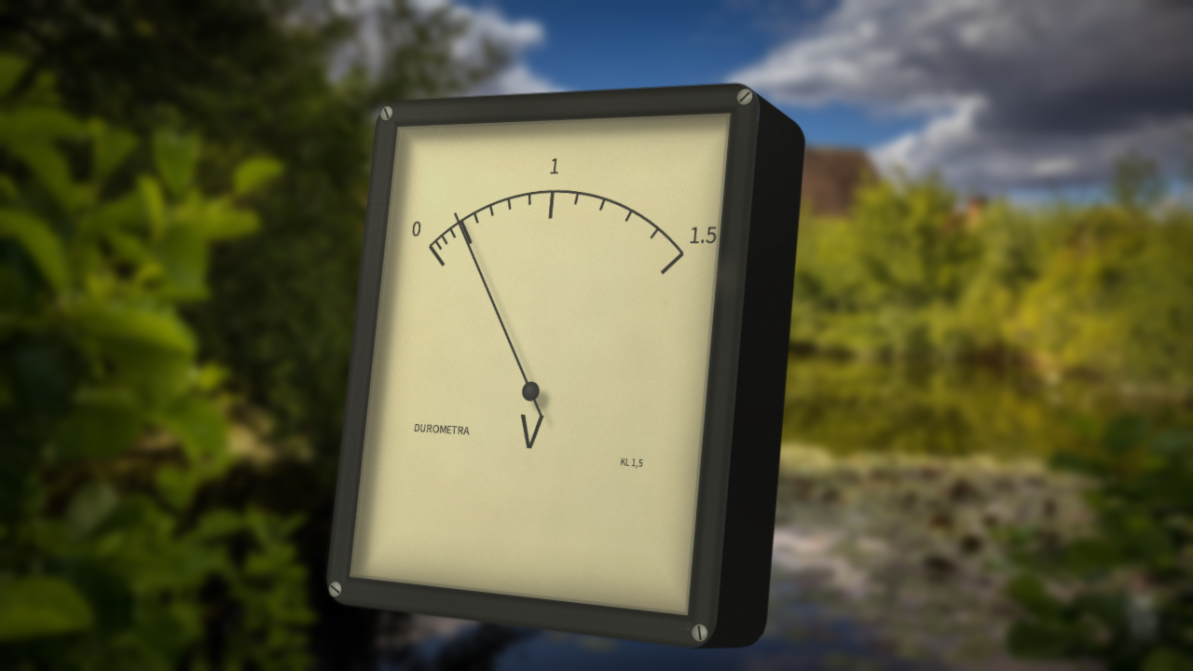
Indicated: 0.5; V
